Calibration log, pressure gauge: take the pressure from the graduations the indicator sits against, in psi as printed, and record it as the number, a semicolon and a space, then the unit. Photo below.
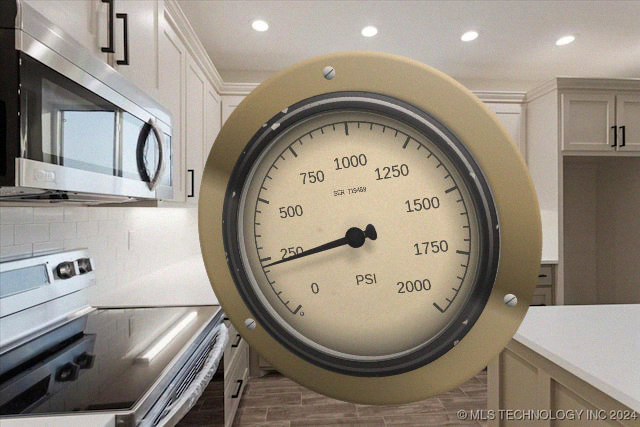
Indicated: 225; psi
